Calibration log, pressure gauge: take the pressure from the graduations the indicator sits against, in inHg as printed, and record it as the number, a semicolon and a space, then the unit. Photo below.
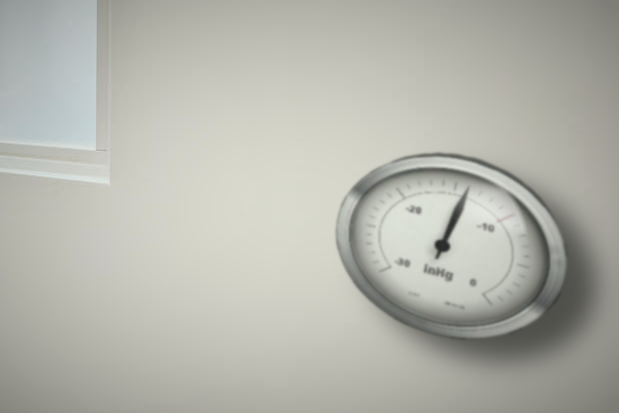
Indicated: -14; inHg
